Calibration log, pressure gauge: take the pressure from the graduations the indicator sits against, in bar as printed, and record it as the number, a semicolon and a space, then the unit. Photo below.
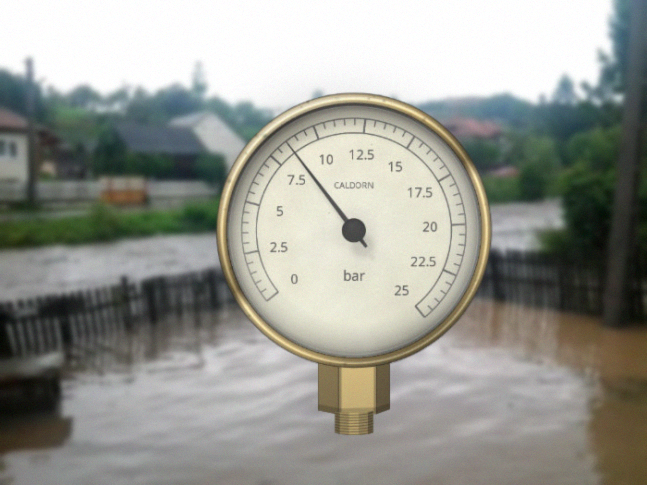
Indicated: 8.5; bar
